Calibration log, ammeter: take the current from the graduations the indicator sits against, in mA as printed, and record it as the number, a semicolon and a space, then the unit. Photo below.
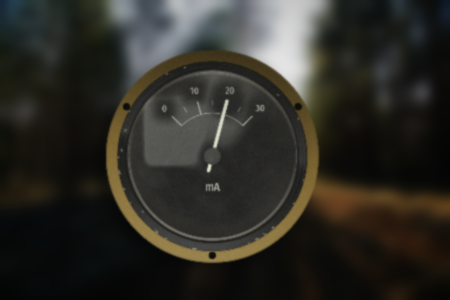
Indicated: 20; mA
